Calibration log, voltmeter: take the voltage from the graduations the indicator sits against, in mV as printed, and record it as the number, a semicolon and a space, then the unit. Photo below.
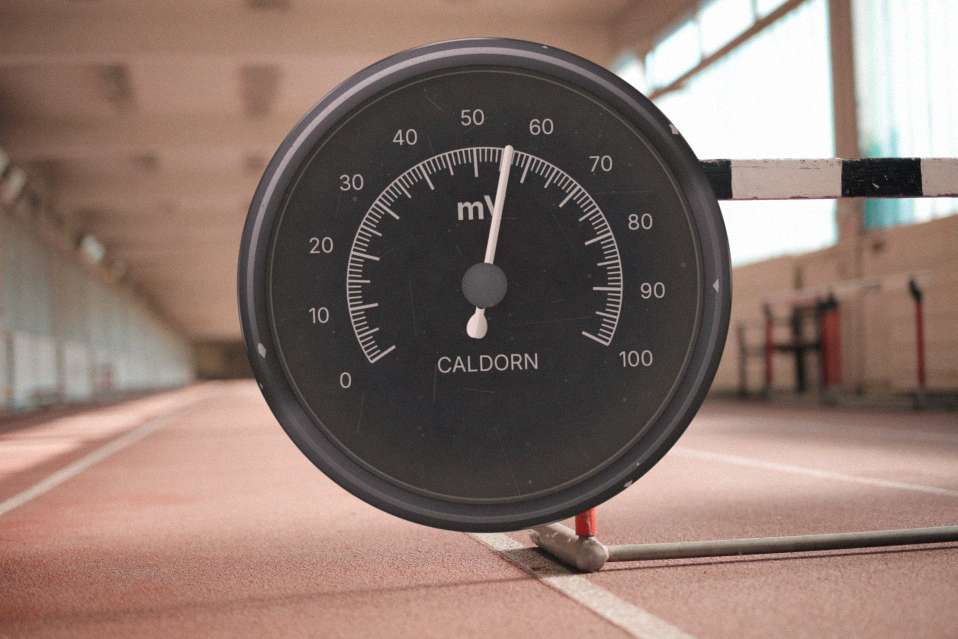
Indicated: 56; mV
